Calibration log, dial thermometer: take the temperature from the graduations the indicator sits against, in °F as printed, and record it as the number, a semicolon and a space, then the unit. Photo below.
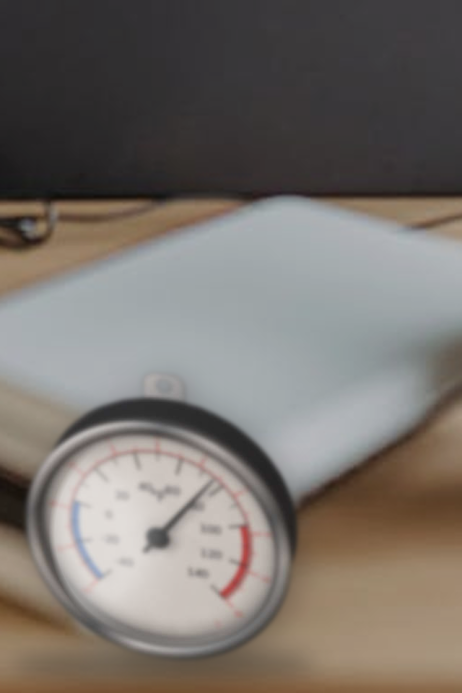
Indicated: 75; °F
